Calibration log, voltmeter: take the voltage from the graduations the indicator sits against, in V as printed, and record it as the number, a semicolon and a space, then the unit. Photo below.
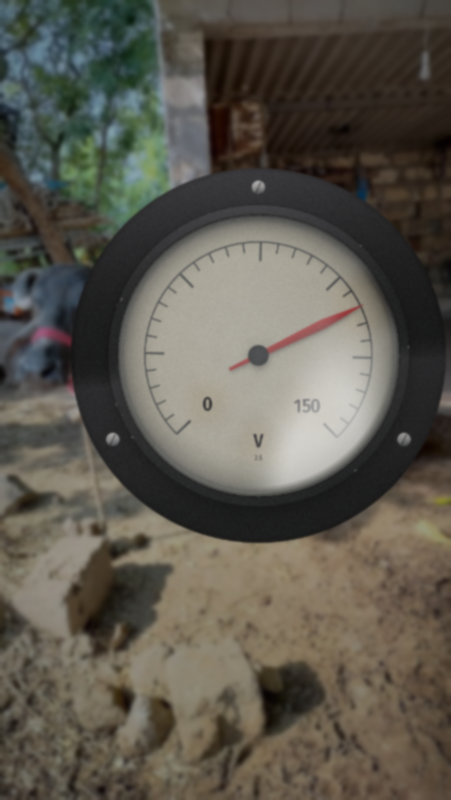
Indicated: 110; V
